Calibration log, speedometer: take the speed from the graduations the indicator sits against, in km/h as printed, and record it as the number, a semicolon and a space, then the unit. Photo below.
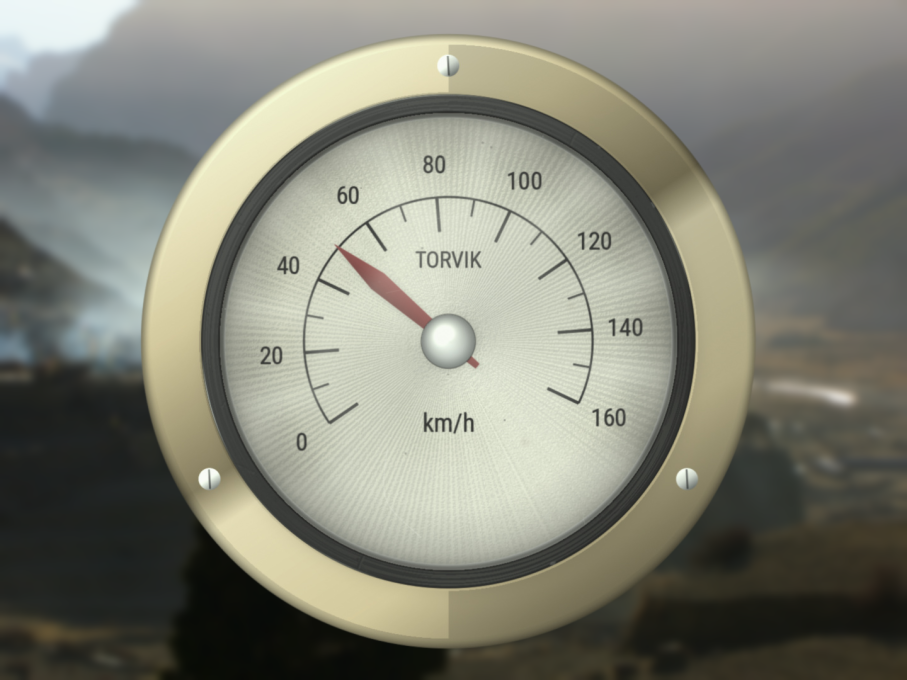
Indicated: 50; km/h
